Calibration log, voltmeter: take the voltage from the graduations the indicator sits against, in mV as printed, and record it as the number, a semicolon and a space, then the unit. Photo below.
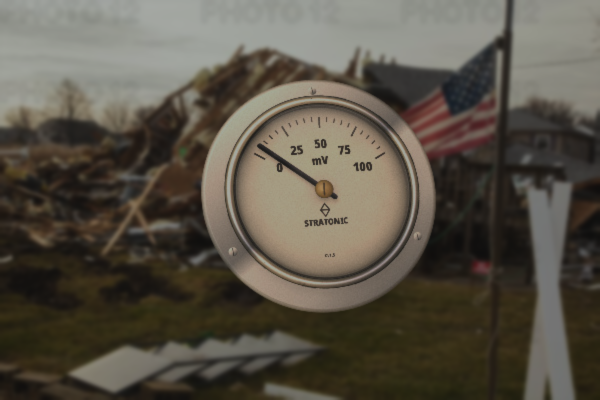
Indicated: 5; mV
